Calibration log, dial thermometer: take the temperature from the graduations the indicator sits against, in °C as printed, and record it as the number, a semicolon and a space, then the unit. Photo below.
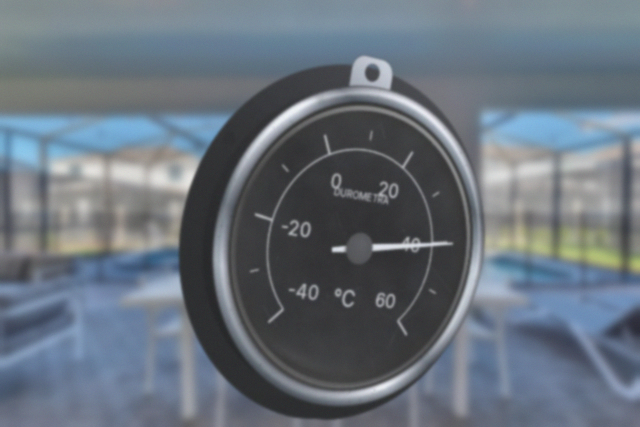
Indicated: 40; °C
